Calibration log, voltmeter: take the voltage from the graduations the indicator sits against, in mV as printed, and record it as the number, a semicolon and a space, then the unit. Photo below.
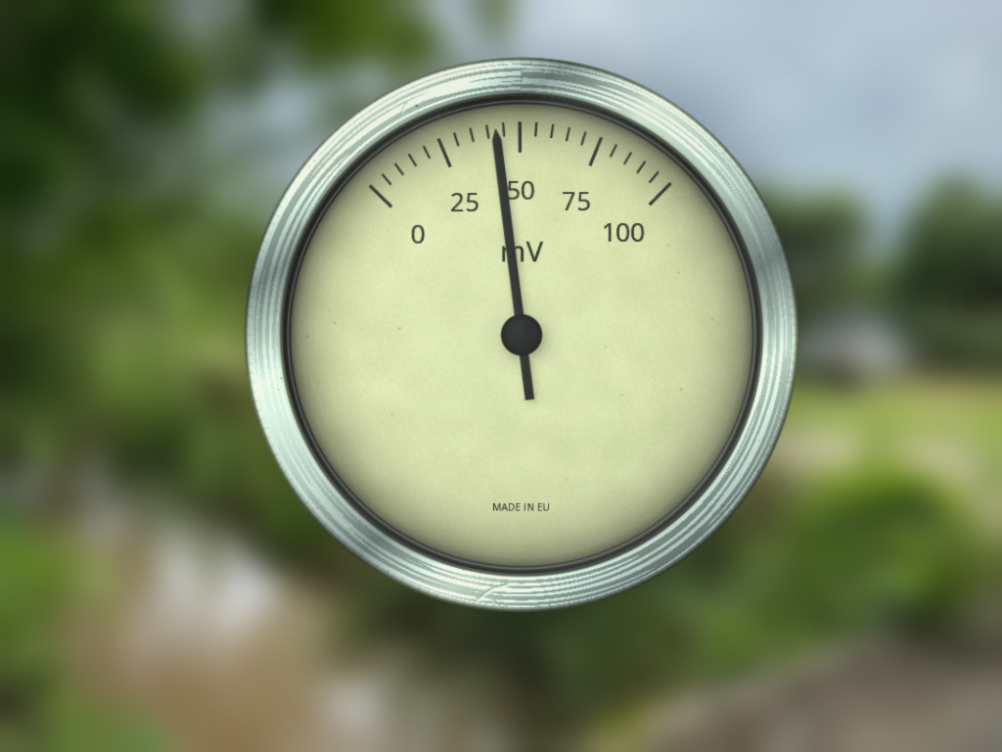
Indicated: 42.5; mV
